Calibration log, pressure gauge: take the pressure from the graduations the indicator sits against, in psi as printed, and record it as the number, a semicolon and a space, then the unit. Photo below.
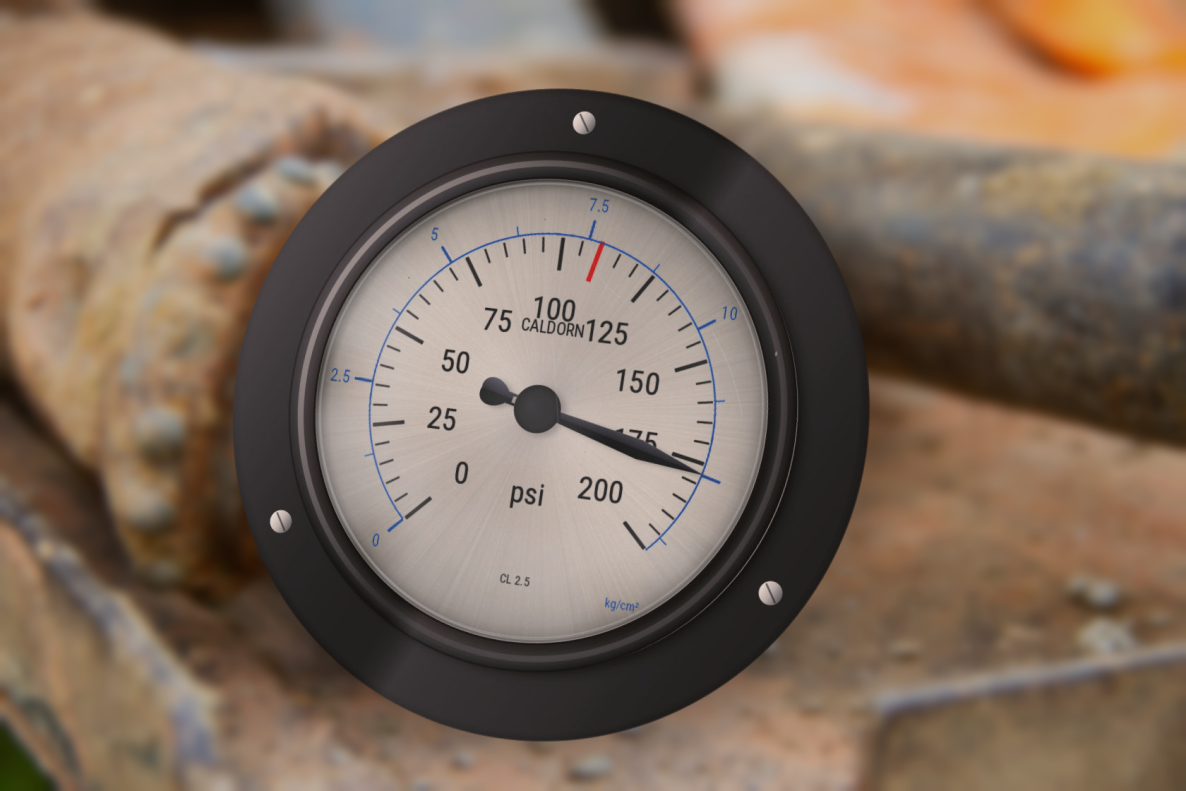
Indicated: 177.5; psi
